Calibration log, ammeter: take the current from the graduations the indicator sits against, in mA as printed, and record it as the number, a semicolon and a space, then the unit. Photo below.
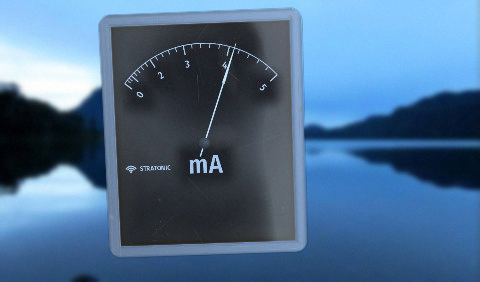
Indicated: 4.1; mA
